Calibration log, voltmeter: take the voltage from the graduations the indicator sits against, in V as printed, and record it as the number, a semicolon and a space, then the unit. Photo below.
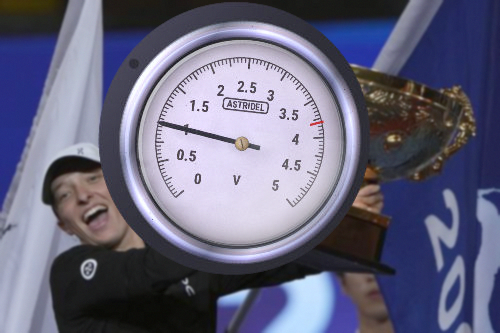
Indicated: 1; V
